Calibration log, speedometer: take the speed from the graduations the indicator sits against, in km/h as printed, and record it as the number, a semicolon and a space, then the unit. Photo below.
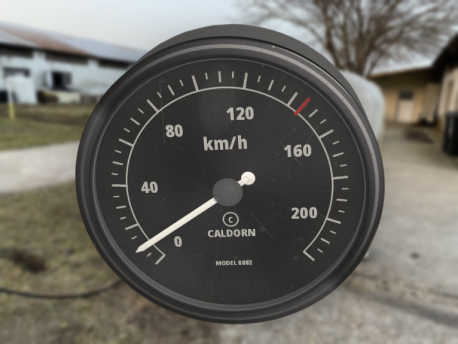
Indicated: 10; km/h
